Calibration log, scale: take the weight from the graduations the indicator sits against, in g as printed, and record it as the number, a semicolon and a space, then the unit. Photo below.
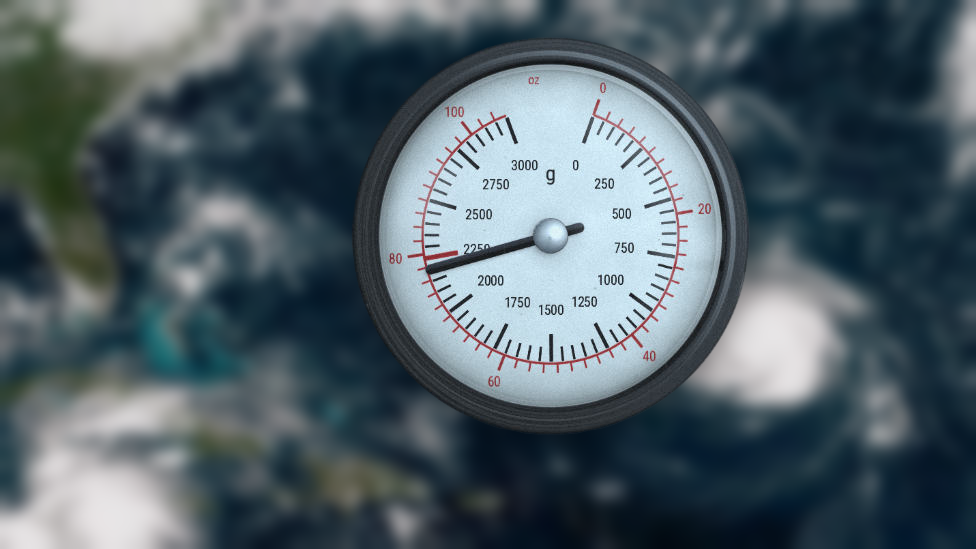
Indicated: 2200; g
